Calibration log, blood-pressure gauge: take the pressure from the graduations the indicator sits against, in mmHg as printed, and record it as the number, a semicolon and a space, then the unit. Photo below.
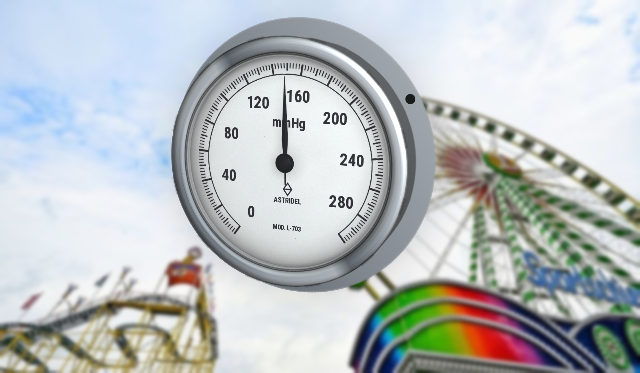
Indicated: 150; mmHg
